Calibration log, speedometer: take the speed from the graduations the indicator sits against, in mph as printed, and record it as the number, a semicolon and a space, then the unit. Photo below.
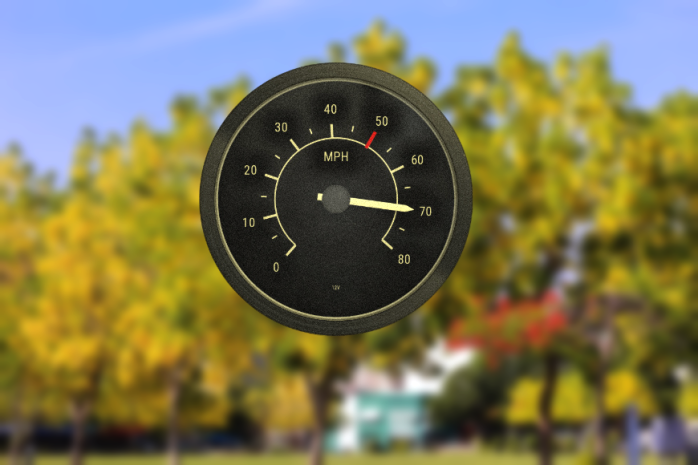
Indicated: 70; mph
